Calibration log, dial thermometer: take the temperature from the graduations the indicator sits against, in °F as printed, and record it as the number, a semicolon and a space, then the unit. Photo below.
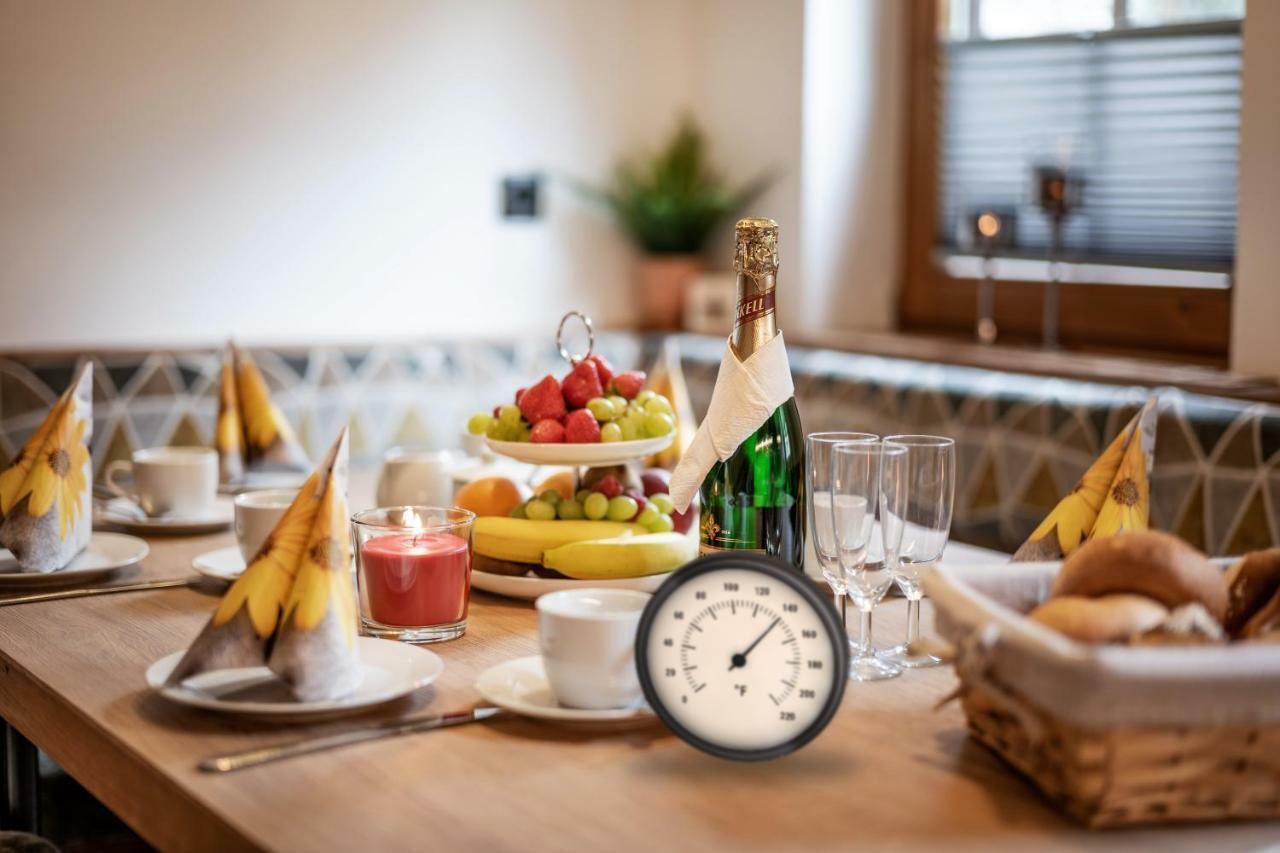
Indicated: 140; °F
